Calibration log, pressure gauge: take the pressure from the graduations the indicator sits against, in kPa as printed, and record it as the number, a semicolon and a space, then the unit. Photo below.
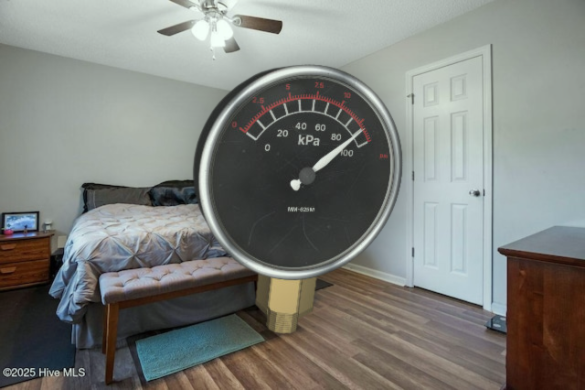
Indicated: 90; kPa
